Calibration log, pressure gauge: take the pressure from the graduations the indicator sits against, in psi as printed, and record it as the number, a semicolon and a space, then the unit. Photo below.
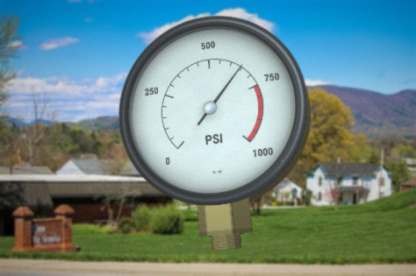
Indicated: 650; psi
